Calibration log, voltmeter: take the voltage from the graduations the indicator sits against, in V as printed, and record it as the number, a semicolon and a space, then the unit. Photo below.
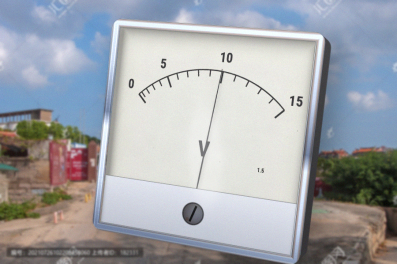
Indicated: 10; V
